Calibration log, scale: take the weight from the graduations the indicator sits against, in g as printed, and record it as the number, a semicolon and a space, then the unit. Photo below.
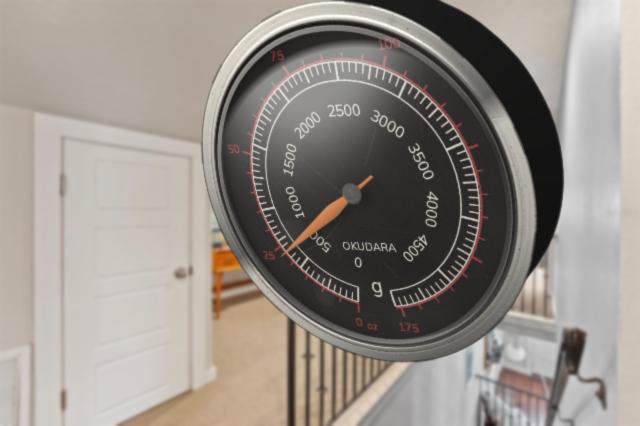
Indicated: 650; g
